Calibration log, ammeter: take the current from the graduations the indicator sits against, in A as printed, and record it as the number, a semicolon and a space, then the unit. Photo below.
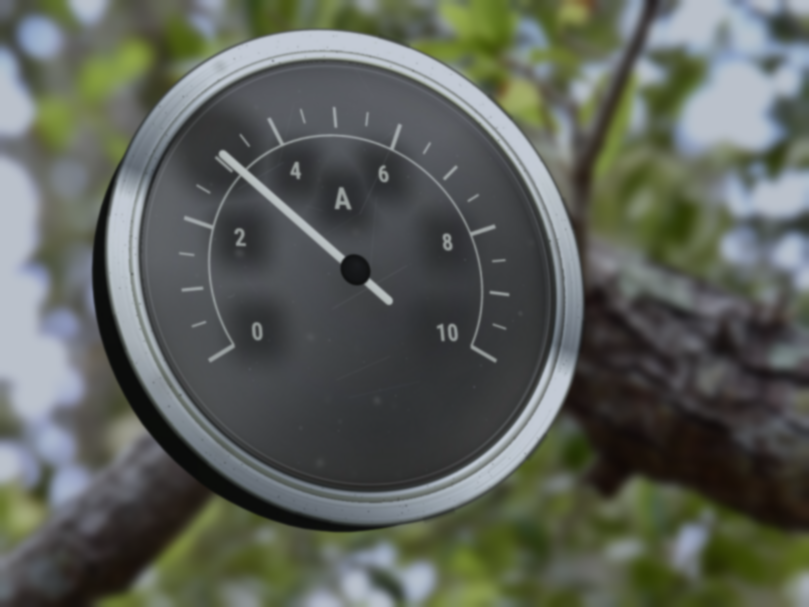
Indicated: 3; A
